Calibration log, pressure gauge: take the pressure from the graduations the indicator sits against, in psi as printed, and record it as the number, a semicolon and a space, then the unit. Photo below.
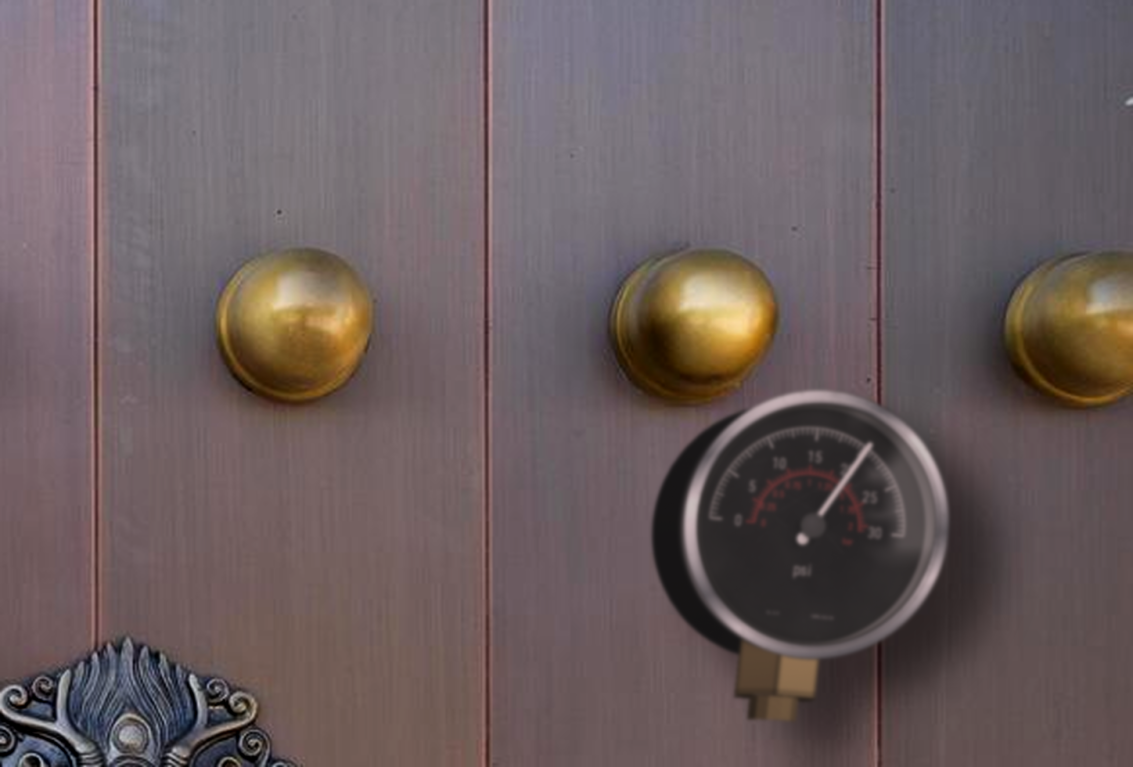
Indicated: 20; psi
